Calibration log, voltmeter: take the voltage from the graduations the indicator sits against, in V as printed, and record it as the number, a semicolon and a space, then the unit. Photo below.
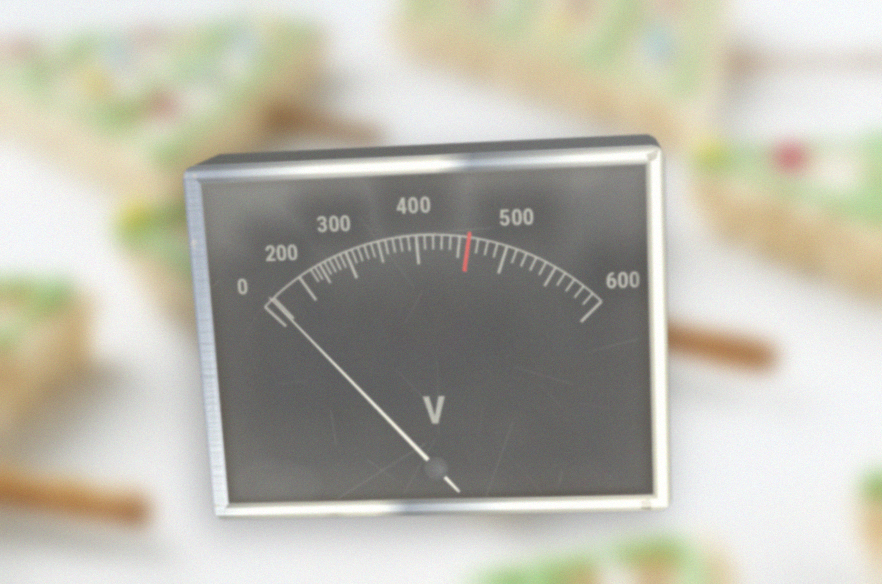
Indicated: 100; V
